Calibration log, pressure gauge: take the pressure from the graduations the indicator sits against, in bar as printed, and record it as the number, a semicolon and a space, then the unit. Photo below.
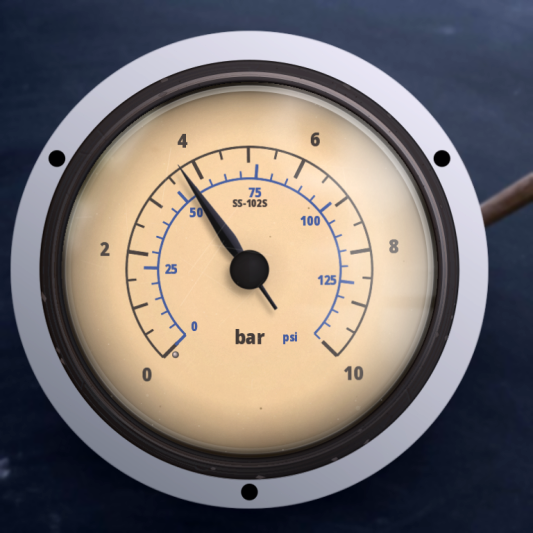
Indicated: 3.75; bar
